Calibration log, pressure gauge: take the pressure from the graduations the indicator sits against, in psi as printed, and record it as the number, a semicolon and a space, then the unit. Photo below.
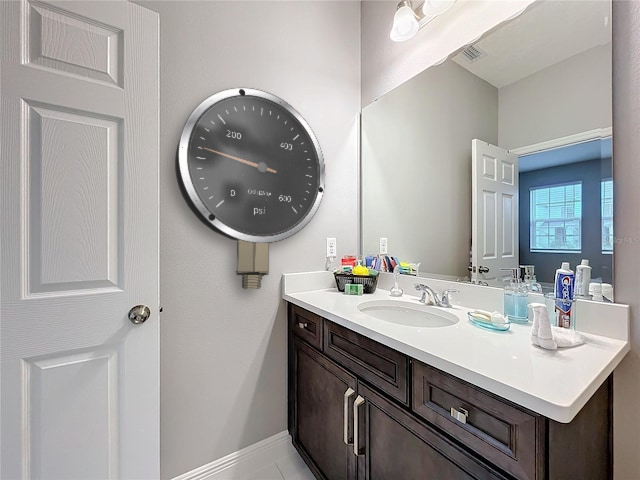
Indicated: 120; psi
